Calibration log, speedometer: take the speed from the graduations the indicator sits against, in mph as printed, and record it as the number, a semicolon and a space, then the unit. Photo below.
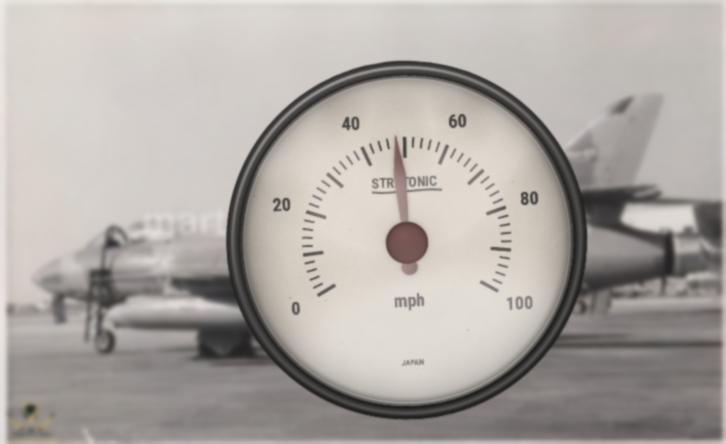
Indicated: 48; mph
